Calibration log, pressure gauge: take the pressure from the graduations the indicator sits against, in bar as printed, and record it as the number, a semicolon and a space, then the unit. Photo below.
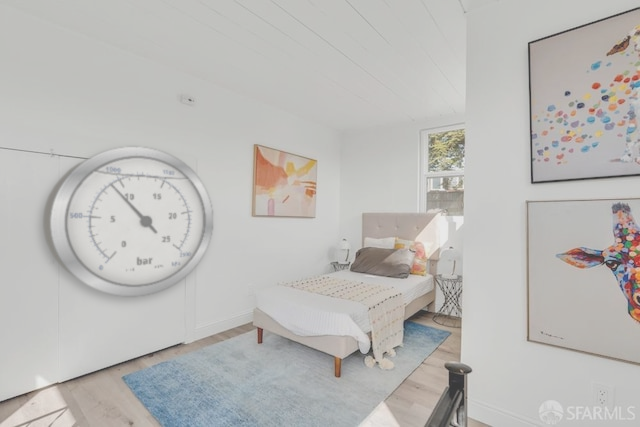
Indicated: 9; bar
